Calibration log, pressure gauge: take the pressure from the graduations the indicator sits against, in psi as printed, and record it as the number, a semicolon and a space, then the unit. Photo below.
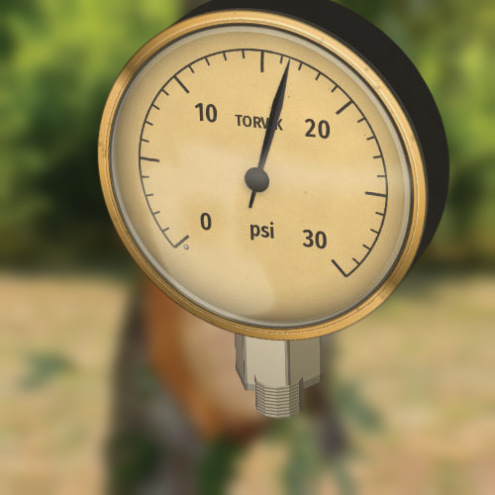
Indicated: 16.5; psi
